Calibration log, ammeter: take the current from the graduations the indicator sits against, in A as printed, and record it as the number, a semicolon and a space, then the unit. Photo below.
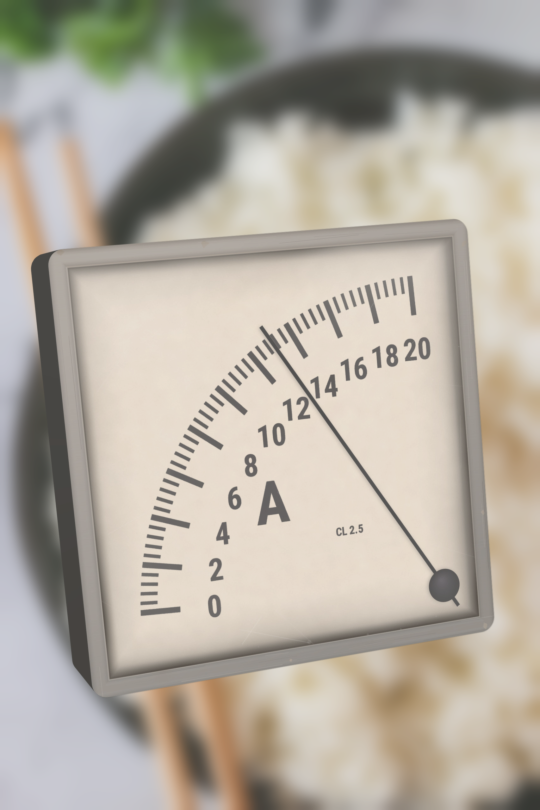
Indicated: 13; A
